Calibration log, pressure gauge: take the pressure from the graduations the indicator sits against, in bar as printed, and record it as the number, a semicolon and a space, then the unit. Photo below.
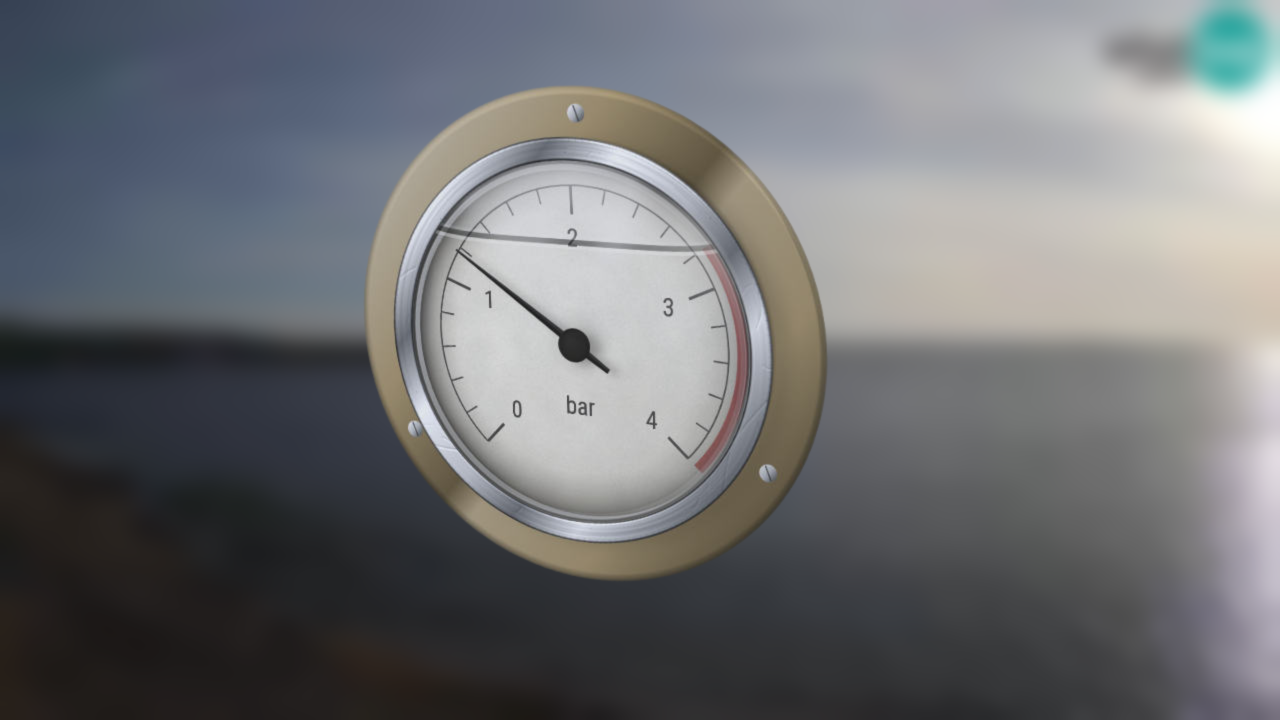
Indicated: 1.2; bar
